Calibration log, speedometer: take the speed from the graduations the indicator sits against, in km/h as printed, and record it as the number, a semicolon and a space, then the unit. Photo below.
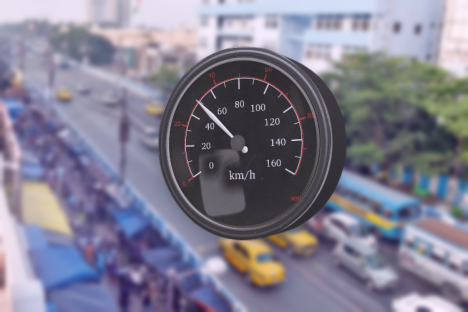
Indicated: 50; km/h
